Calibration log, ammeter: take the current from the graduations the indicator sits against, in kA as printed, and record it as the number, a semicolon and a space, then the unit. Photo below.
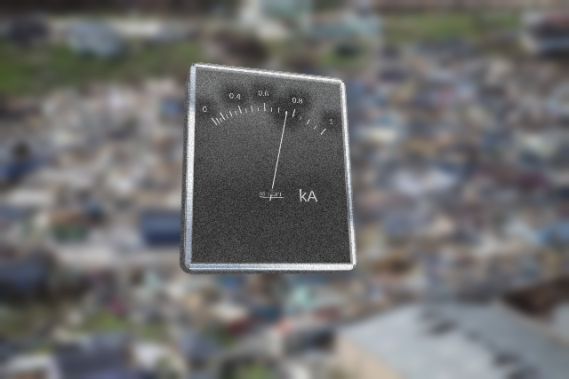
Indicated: 0.75; kA
